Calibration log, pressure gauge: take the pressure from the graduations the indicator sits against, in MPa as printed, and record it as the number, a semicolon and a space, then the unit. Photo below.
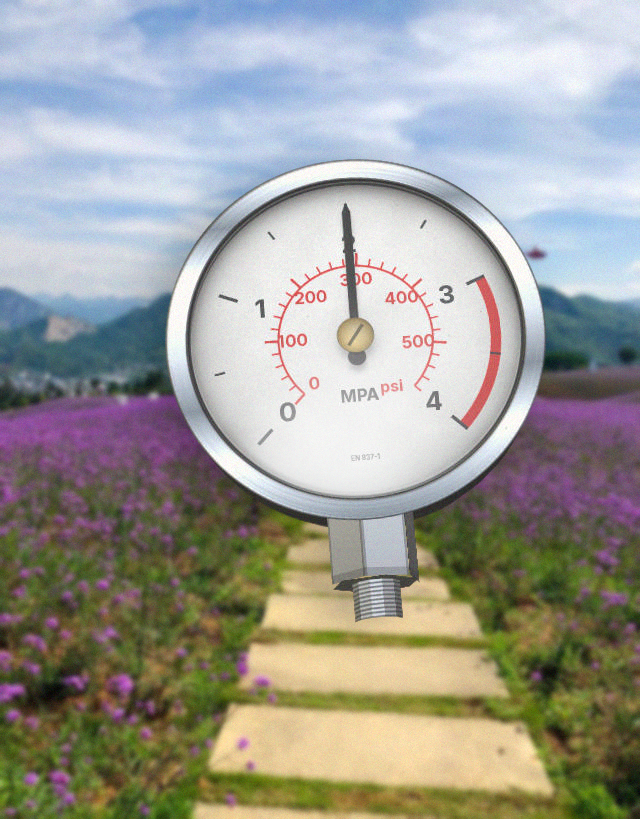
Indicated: 2; MPa
